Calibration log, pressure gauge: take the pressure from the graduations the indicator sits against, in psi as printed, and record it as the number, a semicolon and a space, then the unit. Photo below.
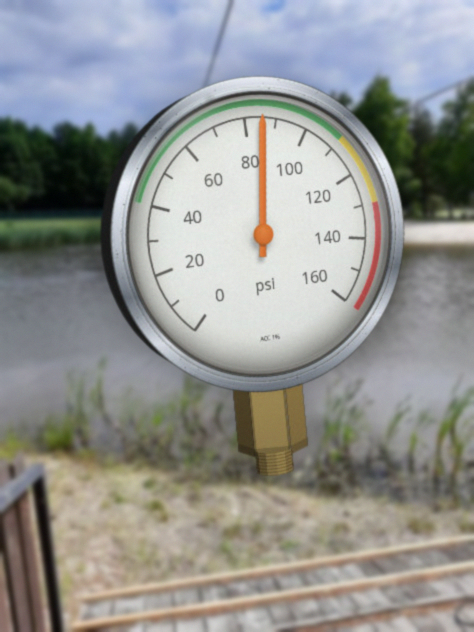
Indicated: 85; psi
